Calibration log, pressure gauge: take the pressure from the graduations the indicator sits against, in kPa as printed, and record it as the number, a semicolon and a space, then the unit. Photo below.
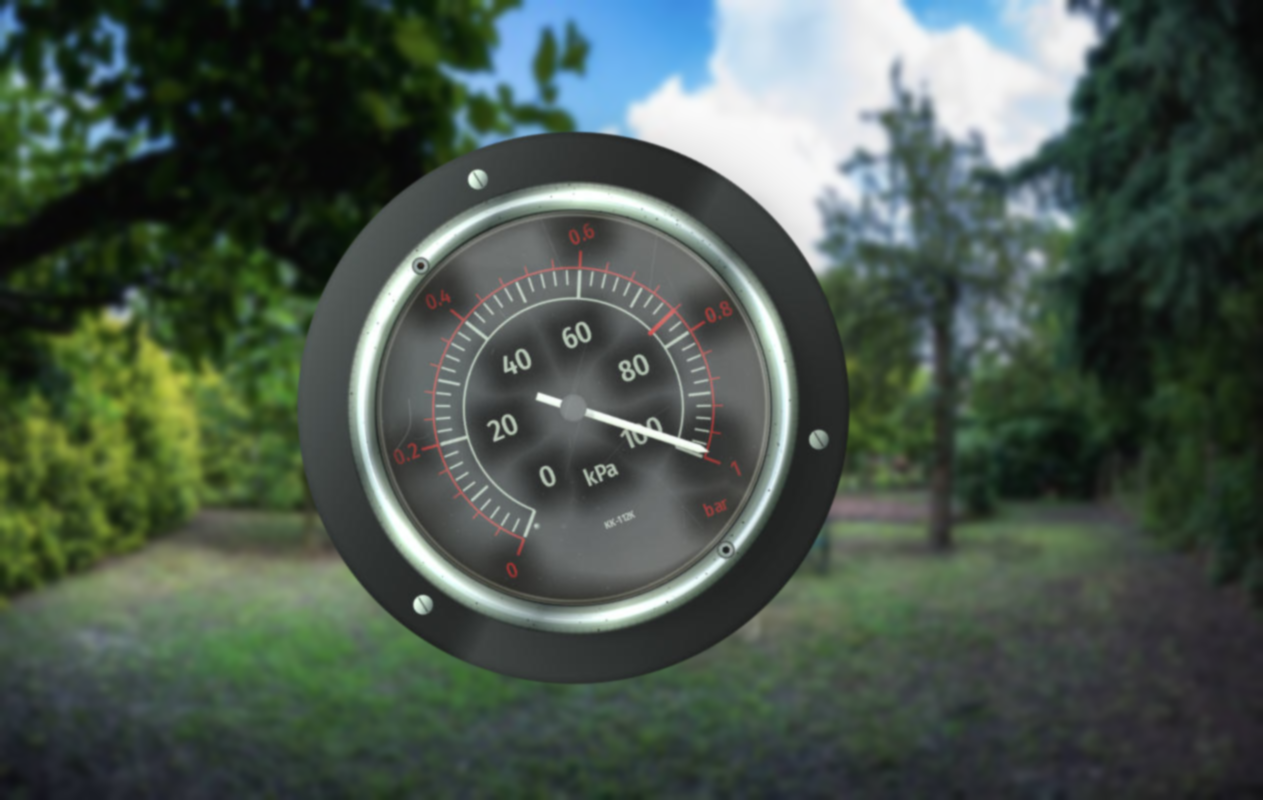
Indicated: 99; kPa
